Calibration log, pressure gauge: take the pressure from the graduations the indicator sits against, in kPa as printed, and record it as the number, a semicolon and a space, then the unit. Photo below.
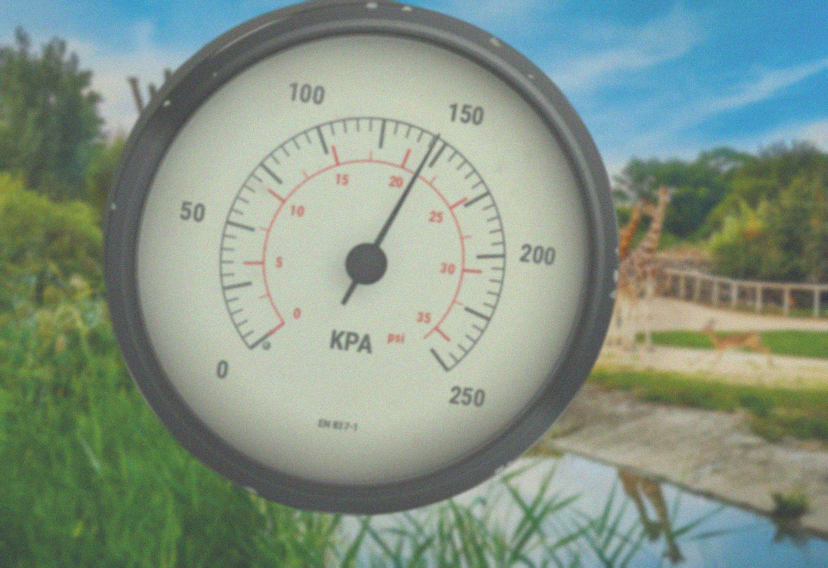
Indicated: 145; kPa
